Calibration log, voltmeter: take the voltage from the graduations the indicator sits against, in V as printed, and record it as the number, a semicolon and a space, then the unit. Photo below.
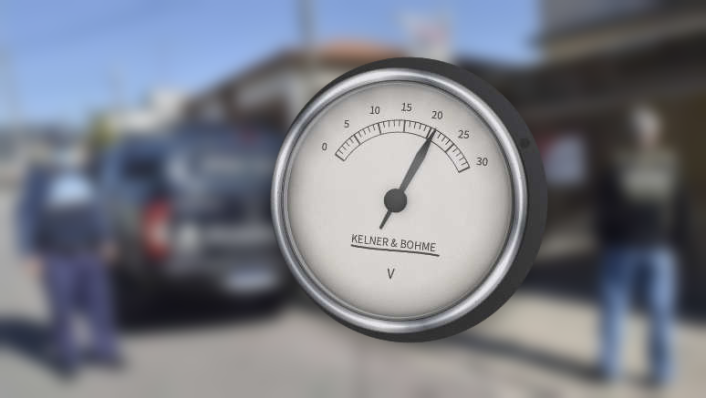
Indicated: 21; V
